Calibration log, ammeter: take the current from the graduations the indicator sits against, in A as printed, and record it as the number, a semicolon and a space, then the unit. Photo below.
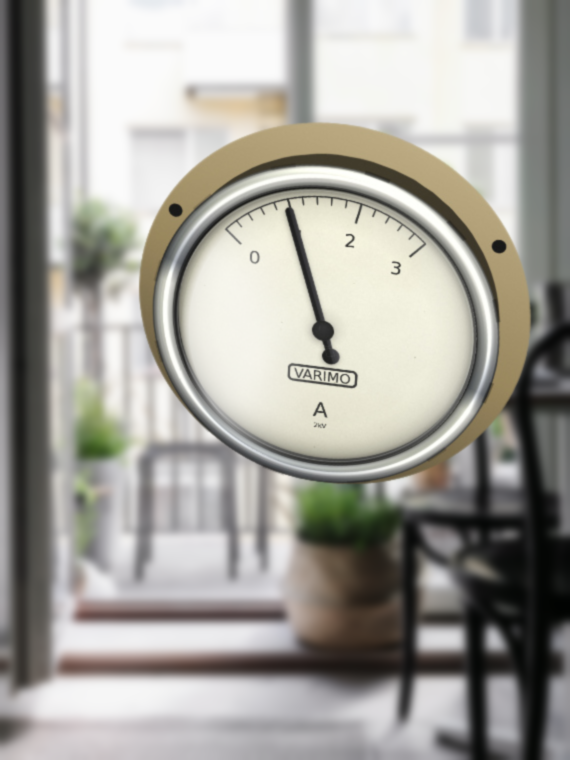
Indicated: 1; A
